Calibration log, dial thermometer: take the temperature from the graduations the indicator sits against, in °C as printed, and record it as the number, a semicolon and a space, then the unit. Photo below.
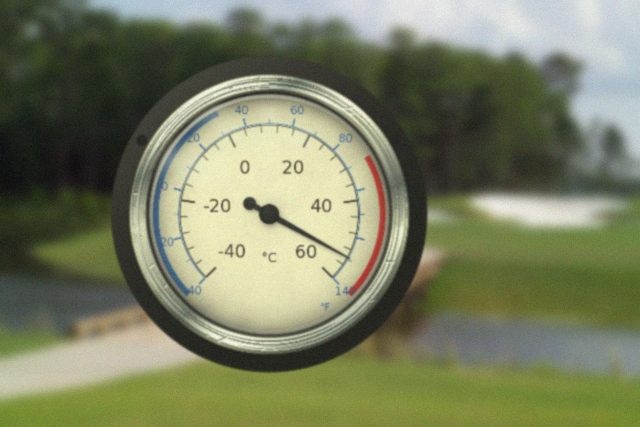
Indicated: 54; °C
